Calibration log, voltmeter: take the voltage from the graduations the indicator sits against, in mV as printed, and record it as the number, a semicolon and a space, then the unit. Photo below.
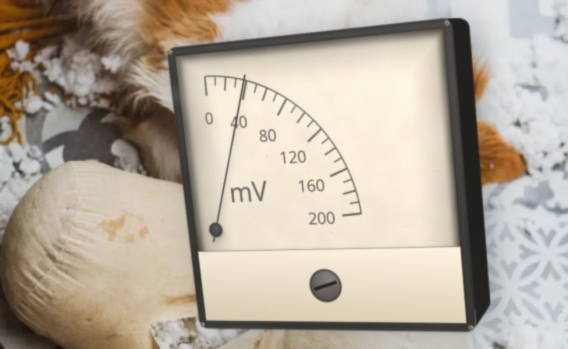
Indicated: 40; mV
